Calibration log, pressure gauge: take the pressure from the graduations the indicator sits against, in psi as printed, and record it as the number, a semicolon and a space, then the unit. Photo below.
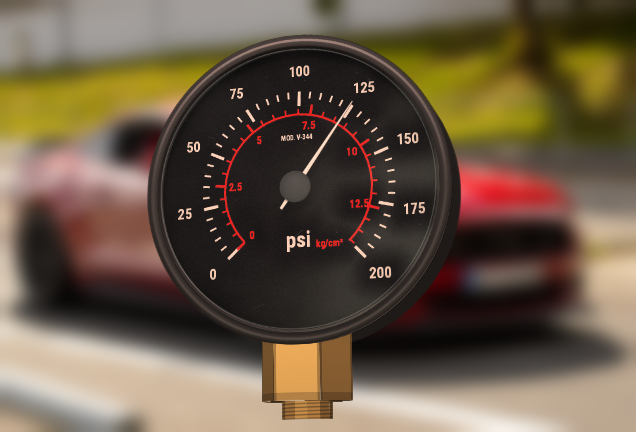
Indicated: 125; psi
